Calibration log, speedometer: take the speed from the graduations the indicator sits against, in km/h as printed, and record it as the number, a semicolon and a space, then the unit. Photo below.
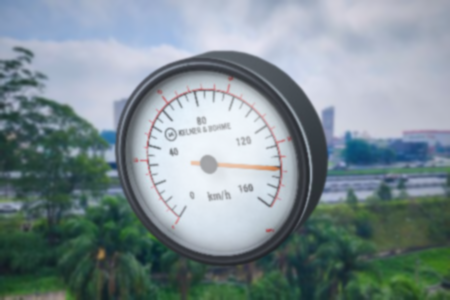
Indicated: 140; km/h
